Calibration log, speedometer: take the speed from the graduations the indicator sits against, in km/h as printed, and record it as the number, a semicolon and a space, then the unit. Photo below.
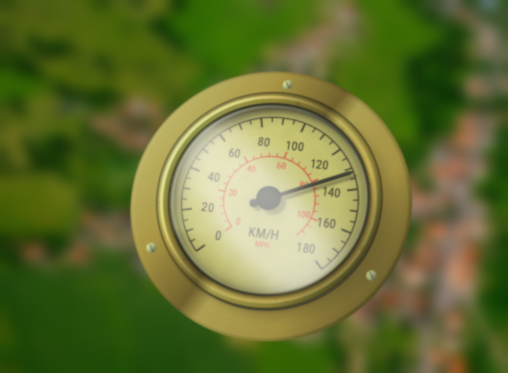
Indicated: 132.5; km/h
